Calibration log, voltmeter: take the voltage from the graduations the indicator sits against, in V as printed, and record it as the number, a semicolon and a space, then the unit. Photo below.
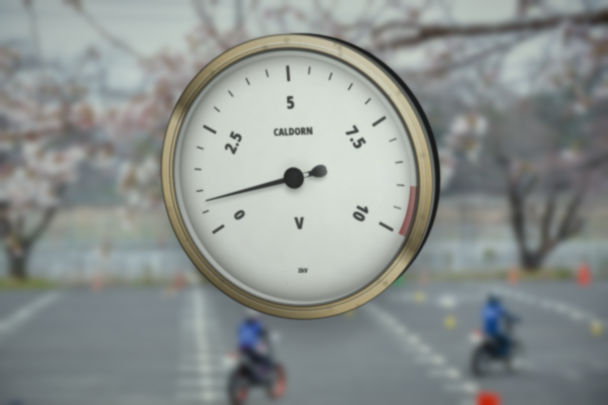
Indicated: 0.75; V
